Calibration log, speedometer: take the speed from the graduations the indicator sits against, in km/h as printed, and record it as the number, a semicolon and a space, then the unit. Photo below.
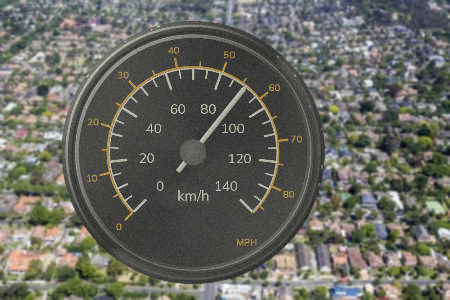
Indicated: 90; km/h
